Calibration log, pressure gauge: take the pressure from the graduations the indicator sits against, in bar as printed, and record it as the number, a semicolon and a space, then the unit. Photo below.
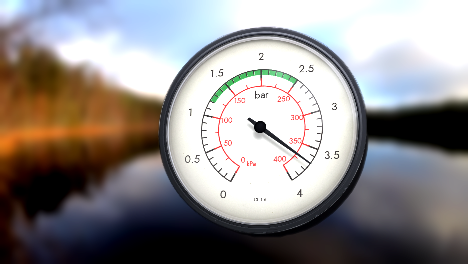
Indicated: 3.7; bar
